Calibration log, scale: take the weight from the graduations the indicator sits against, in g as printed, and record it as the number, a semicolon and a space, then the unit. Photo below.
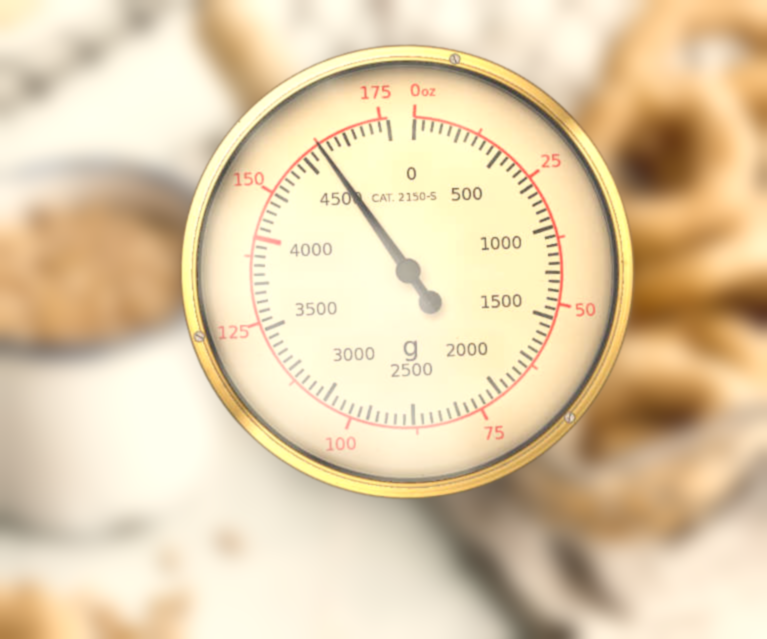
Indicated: 4600; g
